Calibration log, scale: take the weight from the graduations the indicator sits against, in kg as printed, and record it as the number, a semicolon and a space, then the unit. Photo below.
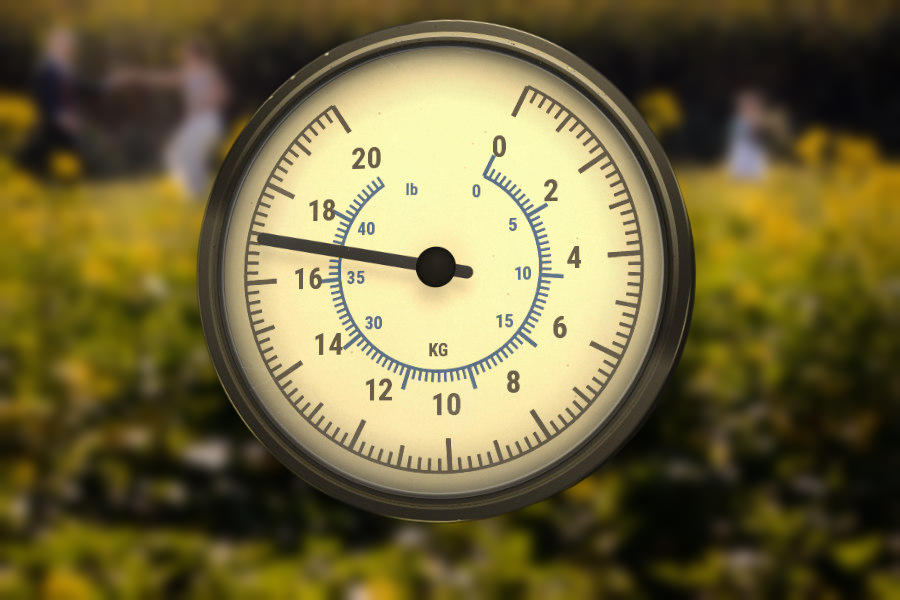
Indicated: 16.9; kg
